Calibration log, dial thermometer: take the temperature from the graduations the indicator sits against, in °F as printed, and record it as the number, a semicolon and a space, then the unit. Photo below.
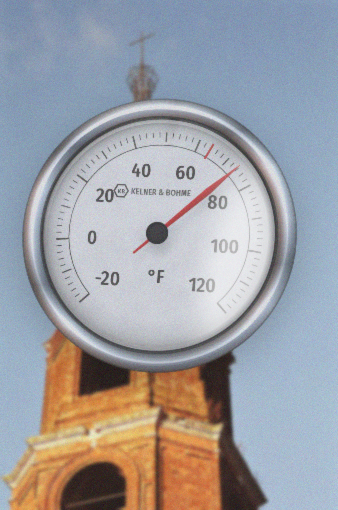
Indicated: 74; °F
